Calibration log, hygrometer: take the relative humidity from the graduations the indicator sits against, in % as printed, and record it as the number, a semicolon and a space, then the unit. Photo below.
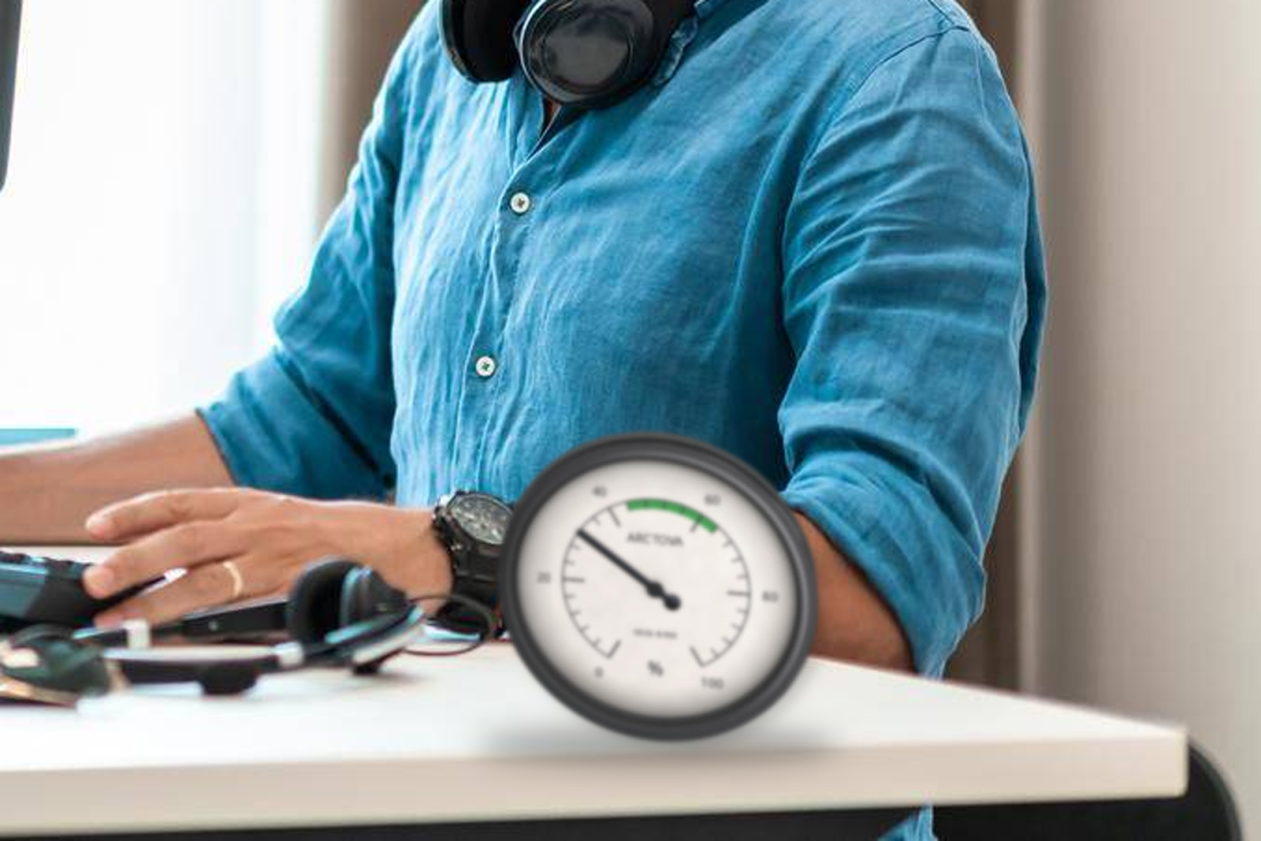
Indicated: 32; %
